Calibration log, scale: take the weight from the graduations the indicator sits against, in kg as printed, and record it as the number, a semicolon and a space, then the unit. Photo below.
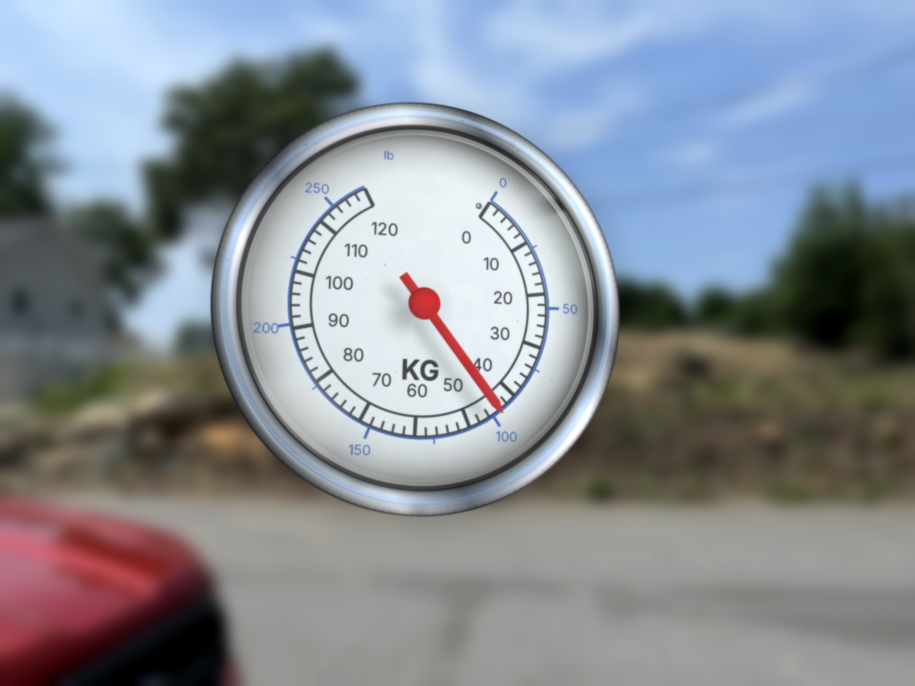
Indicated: 44; kg
